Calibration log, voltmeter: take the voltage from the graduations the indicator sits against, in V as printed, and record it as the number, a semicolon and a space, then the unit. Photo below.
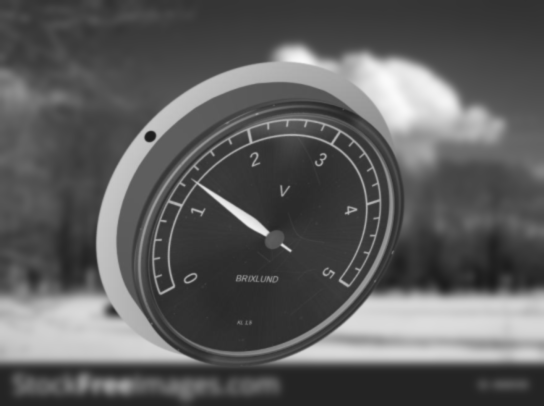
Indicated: 1.3; V
